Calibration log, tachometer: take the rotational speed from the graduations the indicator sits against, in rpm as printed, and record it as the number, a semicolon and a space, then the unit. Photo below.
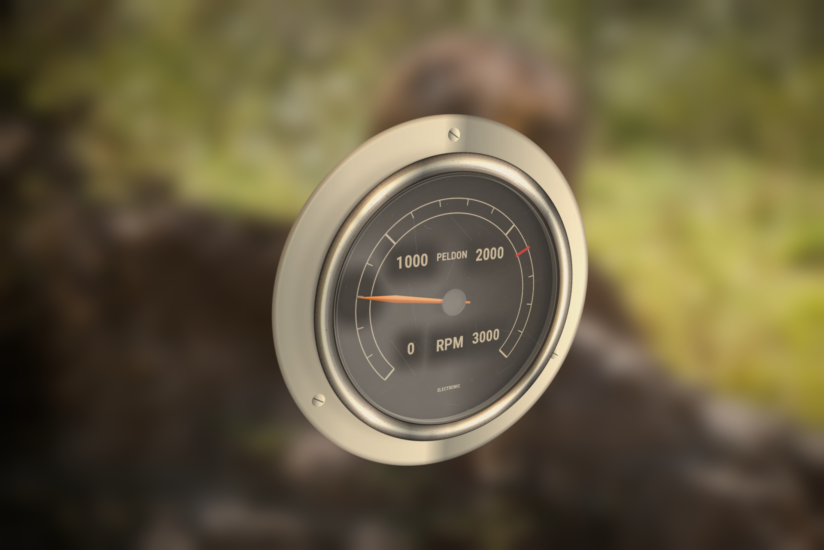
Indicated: 600; rpm
